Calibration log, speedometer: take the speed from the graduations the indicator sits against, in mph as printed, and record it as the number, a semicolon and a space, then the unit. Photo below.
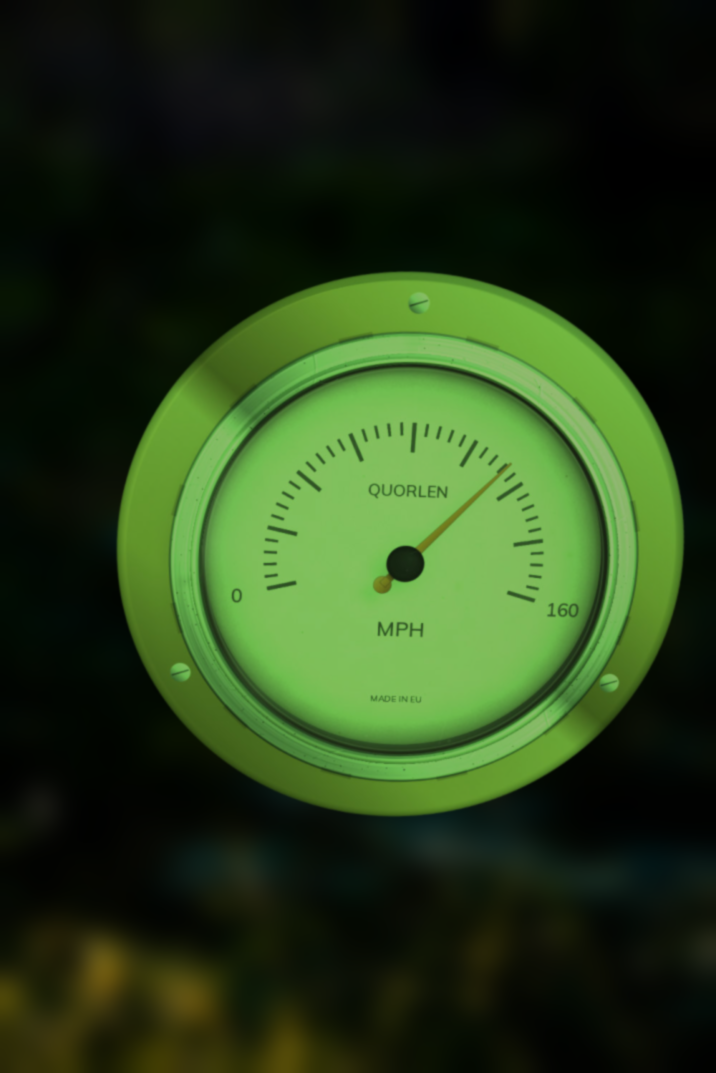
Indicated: 112; mph
